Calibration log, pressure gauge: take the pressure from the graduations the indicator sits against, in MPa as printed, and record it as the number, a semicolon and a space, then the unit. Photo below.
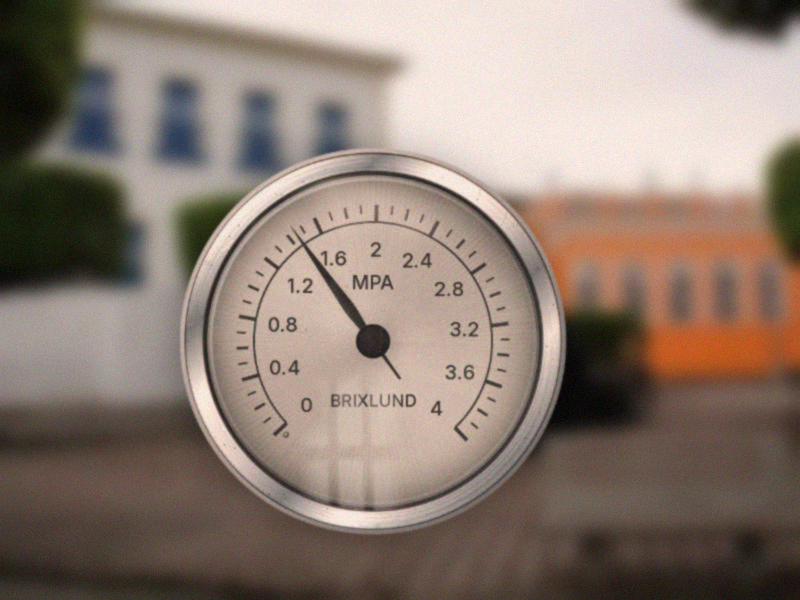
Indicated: 1.45; MPa
